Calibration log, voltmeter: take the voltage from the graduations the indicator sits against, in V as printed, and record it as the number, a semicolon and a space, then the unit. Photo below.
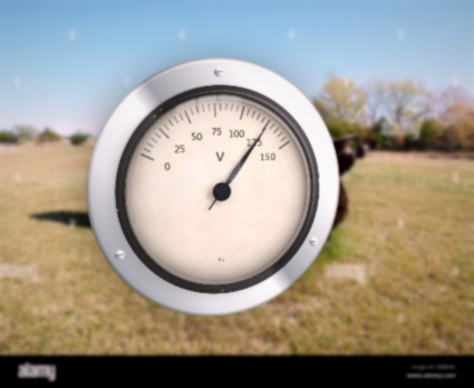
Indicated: 125; V
